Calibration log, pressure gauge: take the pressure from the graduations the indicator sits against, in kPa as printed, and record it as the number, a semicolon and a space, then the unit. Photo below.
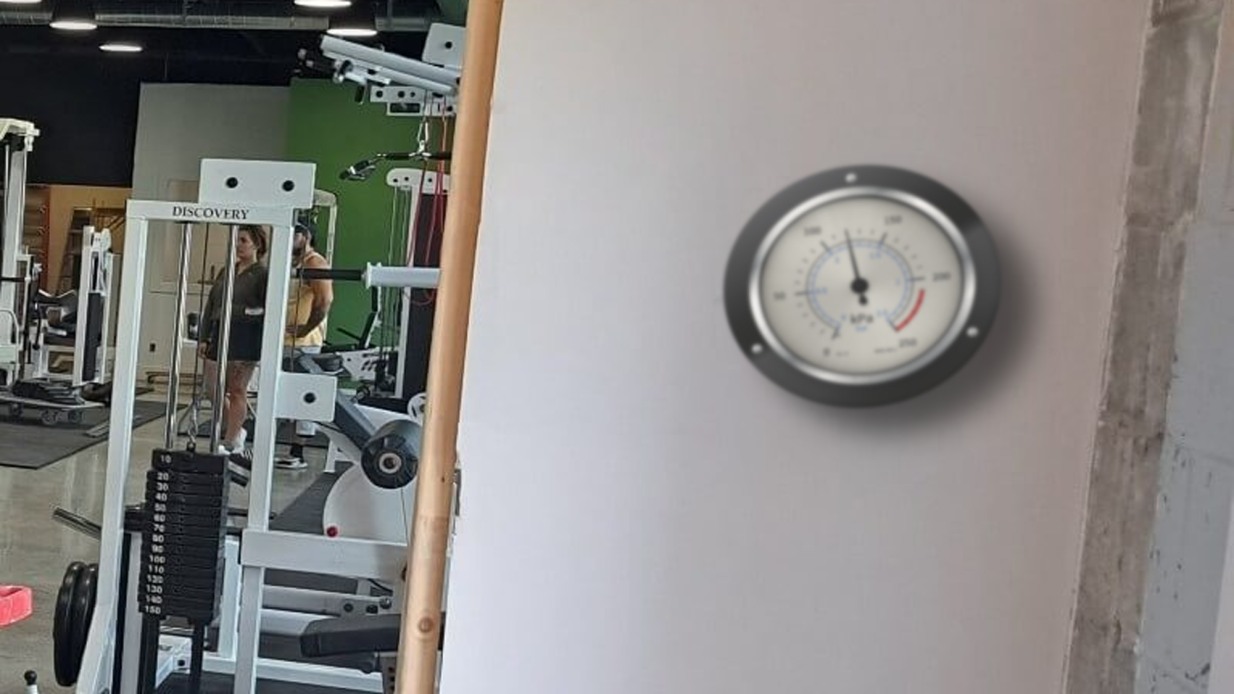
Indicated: 120; kPa
